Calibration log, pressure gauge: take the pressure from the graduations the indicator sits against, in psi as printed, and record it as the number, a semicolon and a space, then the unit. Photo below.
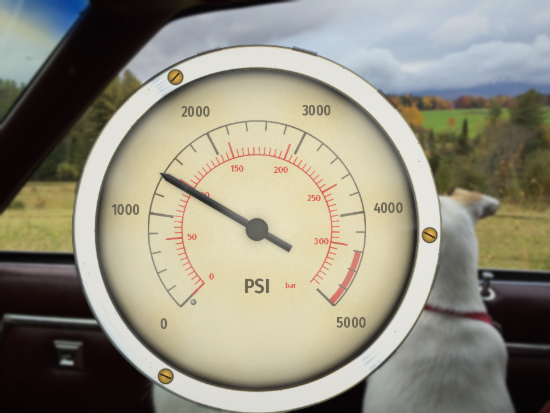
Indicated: 1400; psi
